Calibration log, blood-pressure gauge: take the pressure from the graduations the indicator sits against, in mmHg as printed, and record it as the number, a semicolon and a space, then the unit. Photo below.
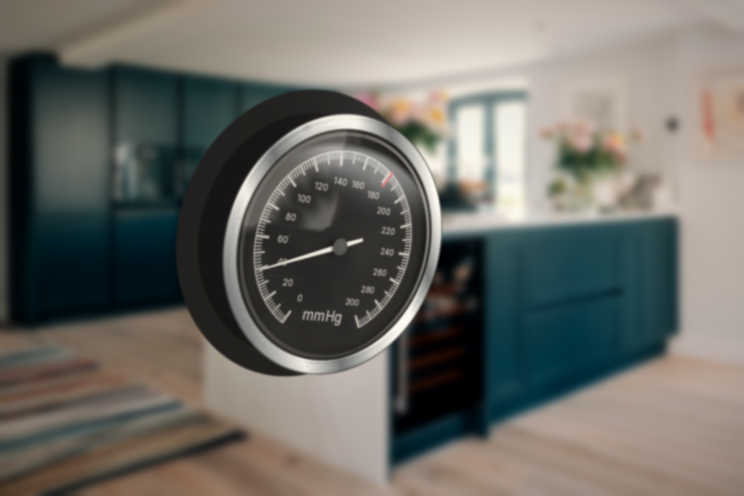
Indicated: 40; mmHg
